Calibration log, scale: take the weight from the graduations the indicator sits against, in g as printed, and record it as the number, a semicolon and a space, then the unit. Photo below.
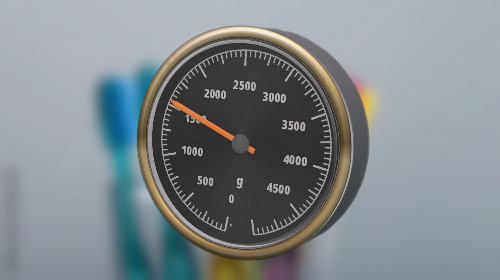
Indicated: 1550; g
